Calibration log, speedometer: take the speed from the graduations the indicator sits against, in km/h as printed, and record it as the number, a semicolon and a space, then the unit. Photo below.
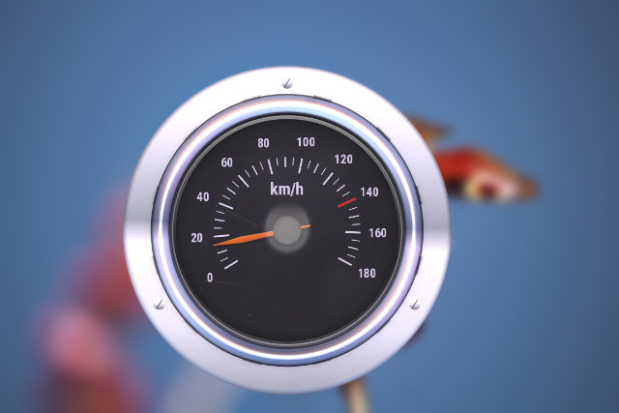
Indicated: 15; km/h
